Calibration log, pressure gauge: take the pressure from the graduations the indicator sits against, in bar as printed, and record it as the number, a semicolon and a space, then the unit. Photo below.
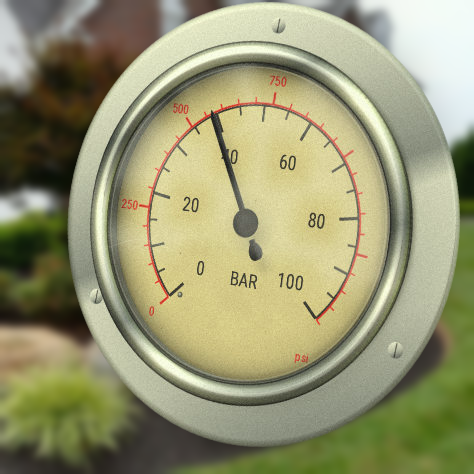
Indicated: 40; bar
